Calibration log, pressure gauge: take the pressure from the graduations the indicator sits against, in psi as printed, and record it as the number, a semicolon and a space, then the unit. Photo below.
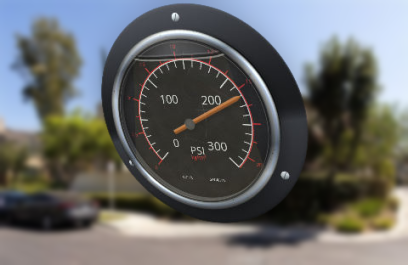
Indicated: 220; psi
